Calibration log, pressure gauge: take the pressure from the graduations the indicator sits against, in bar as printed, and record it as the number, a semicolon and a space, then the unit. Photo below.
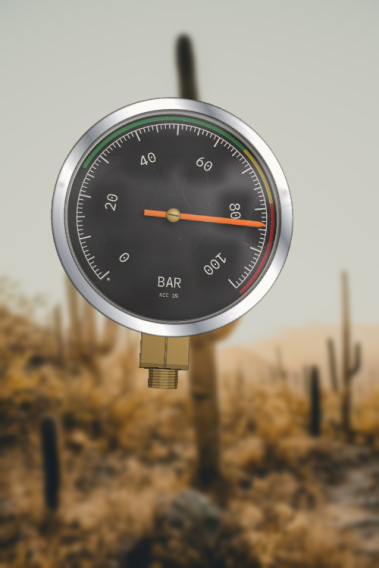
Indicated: 84; bar
